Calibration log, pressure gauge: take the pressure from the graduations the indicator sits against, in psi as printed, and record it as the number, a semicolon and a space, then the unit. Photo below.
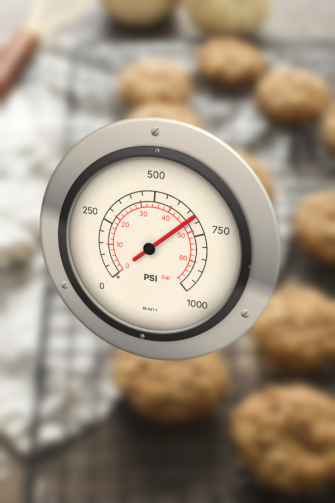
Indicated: 675; psi
